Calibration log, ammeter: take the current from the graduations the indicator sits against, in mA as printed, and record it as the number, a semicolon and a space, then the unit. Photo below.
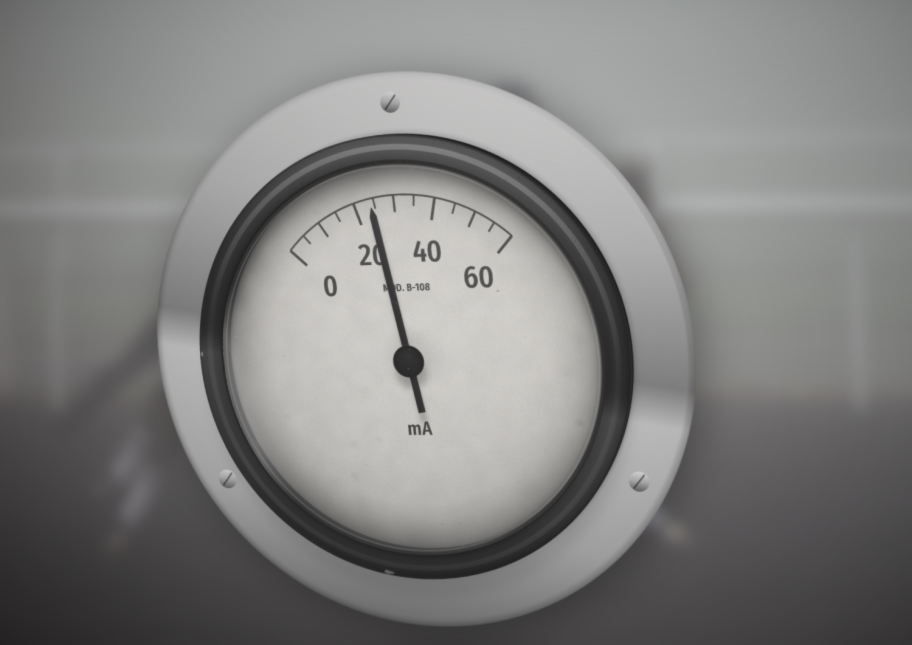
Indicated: 25; mA
